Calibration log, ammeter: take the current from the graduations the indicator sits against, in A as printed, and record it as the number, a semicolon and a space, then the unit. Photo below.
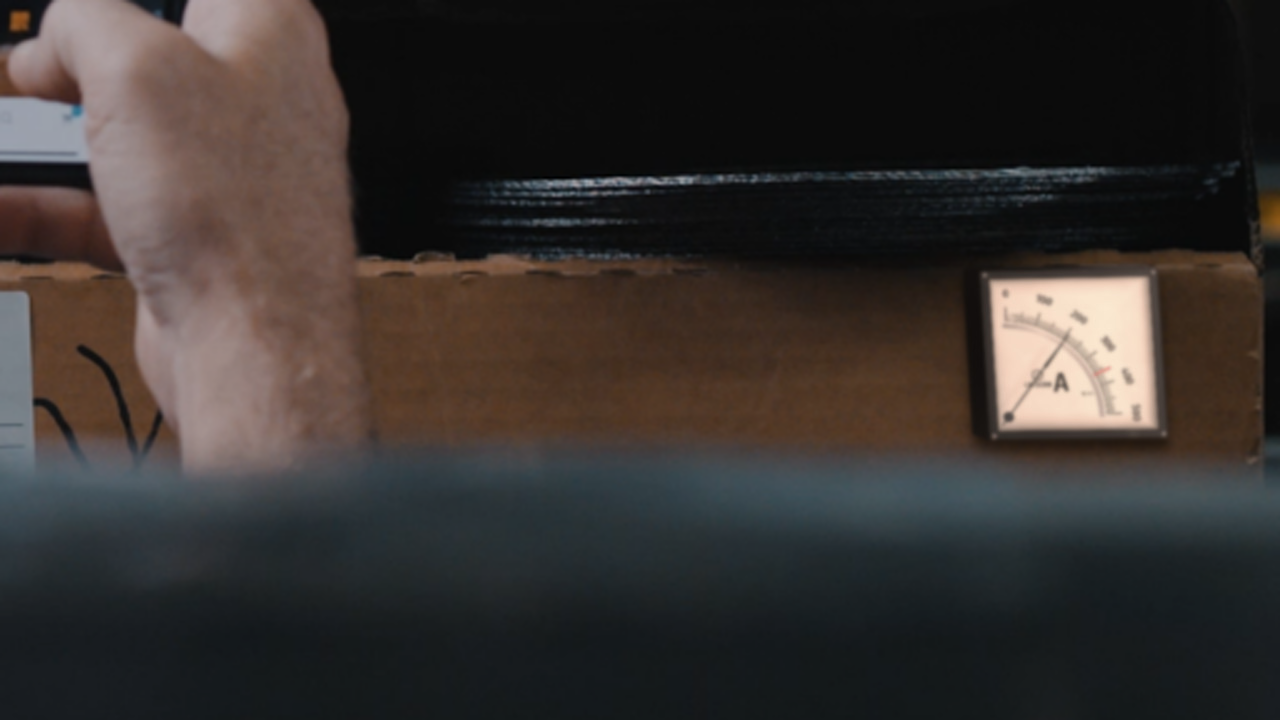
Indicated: 200; A
